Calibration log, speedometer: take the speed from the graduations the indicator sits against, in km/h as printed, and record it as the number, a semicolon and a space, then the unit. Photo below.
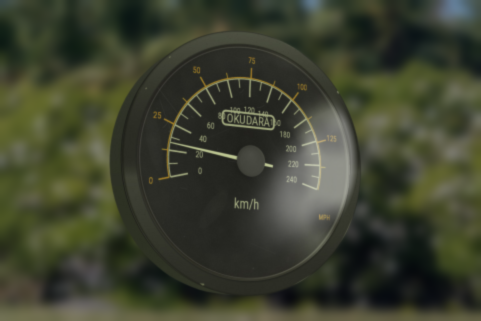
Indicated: 25; km/h
